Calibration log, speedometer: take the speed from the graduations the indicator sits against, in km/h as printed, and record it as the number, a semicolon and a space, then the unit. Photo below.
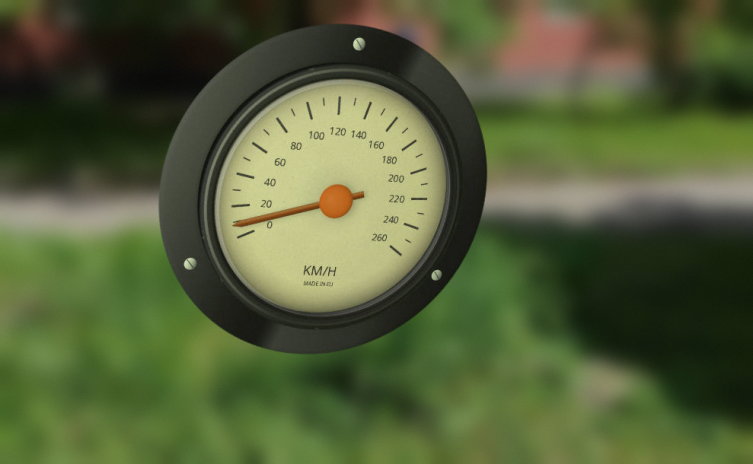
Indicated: 10; km/h
